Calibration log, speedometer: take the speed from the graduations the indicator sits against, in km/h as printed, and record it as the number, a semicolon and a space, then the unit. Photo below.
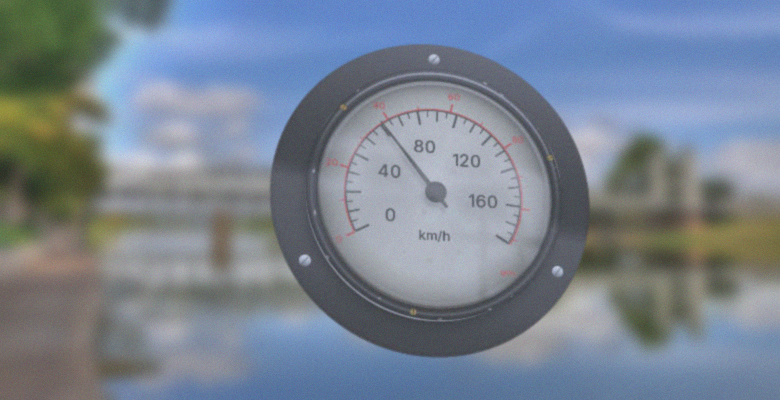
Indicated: 60; km/h
